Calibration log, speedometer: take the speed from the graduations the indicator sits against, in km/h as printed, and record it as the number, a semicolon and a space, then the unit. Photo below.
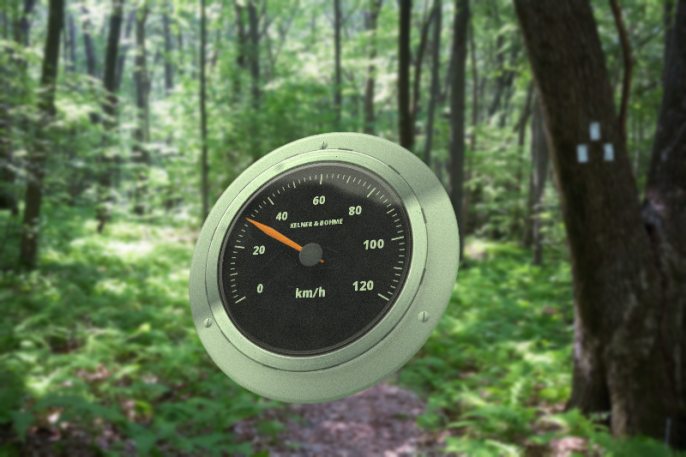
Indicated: 30; km/h
